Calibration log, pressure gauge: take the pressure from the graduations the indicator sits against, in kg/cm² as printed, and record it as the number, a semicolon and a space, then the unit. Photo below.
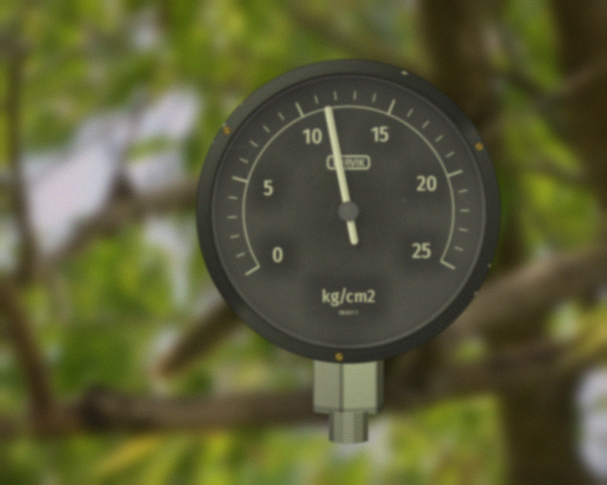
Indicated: 11.5; kg/cm²
